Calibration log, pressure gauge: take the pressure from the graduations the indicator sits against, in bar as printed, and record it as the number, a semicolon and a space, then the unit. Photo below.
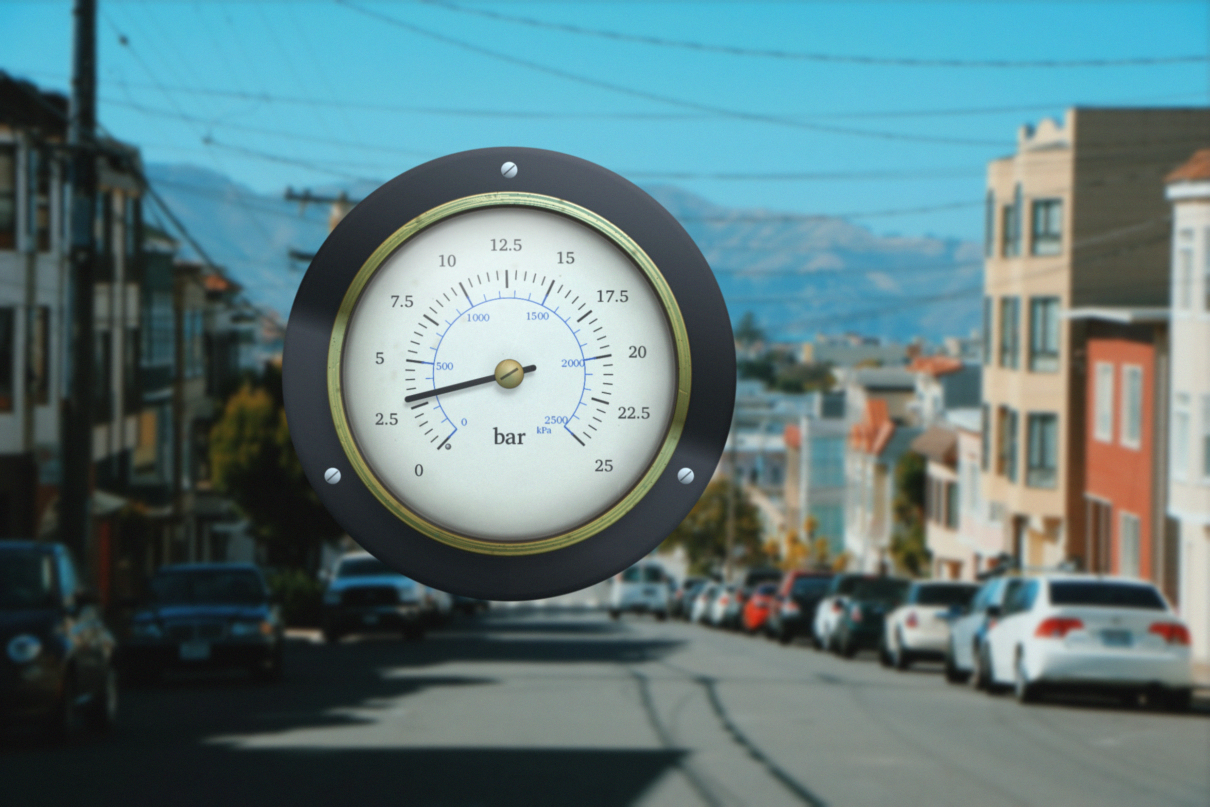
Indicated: 3; bar
